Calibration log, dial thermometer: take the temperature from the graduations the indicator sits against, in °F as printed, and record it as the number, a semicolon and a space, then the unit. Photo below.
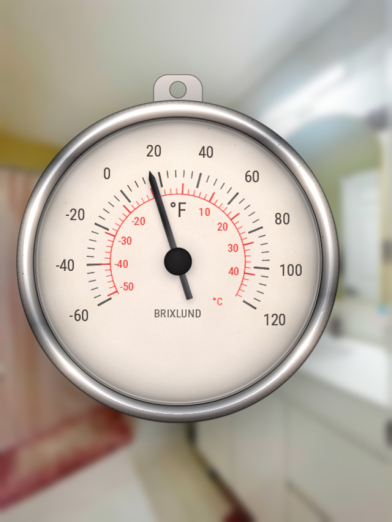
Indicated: 16; °F
